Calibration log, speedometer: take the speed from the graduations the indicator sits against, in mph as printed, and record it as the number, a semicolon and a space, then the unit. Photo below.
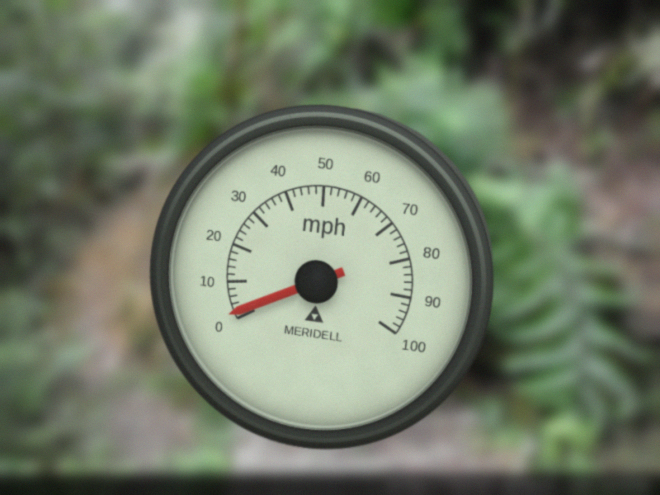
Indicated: 2; mph
